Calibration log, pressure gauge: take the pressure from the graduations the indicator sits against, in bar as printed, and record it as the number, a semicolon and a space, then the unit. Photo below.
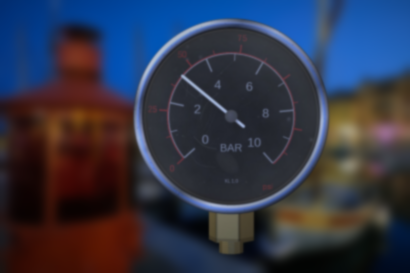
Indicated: 3; bar
